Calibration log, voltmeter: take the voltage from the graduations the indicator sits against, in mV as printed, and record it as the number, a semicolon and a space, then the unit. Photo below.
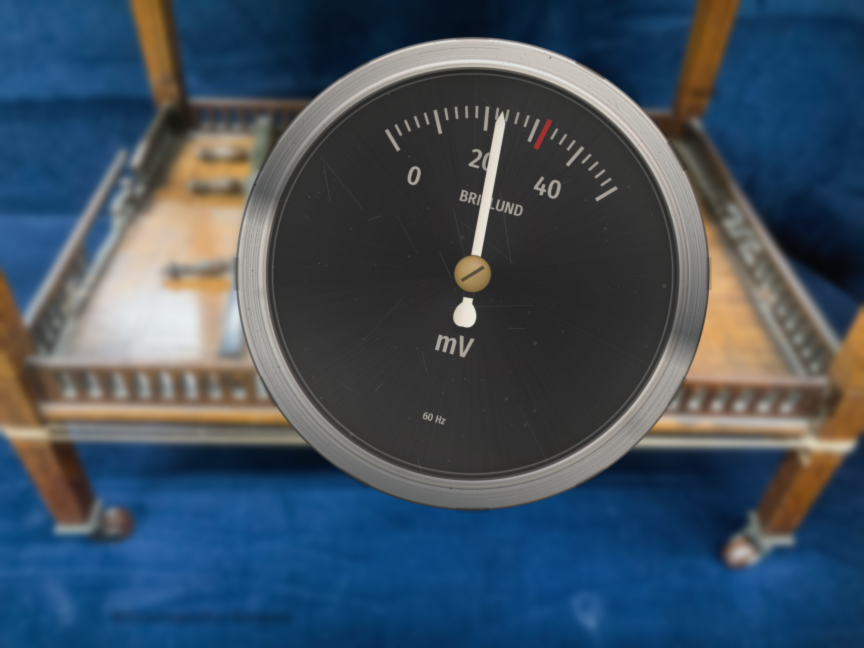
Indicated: 23; mV
